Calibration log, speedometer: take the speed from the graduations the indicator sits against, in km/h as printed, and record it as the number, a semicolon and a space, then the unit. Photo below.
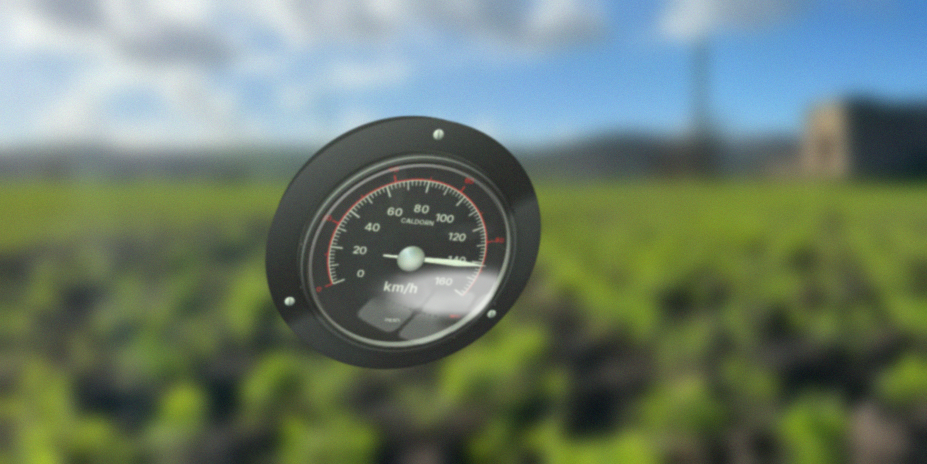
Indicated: 140; km/h
